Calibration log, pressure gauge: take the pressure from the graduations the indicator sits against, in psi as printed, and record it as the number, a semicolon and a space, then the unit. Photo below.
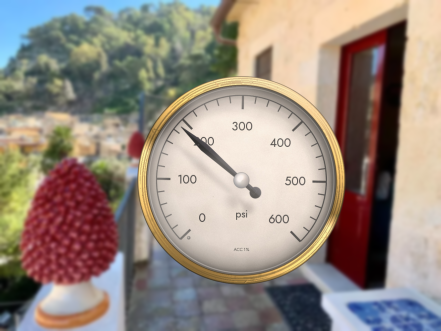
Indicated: 190; psi
